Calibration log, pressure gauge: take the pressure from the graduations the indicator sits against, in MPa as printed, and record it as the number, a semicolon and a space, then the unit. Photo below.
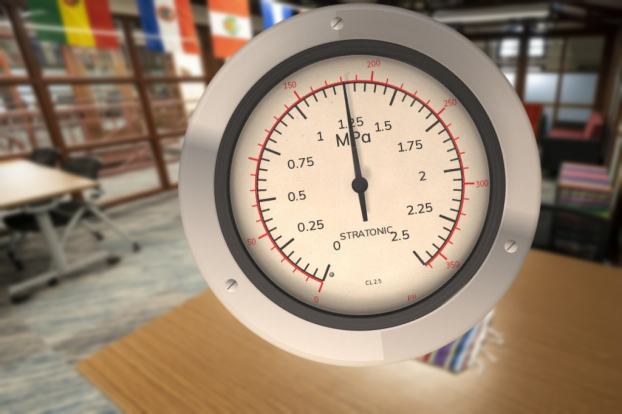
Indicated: 1.25; MPa
